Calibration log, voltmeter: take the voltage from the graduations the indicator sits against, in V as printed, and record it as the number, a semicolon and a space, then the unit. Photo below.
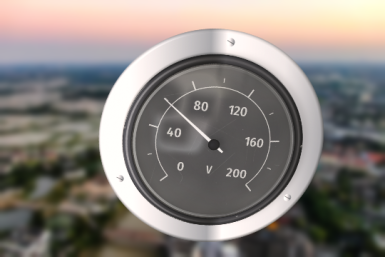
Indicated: 60; V
